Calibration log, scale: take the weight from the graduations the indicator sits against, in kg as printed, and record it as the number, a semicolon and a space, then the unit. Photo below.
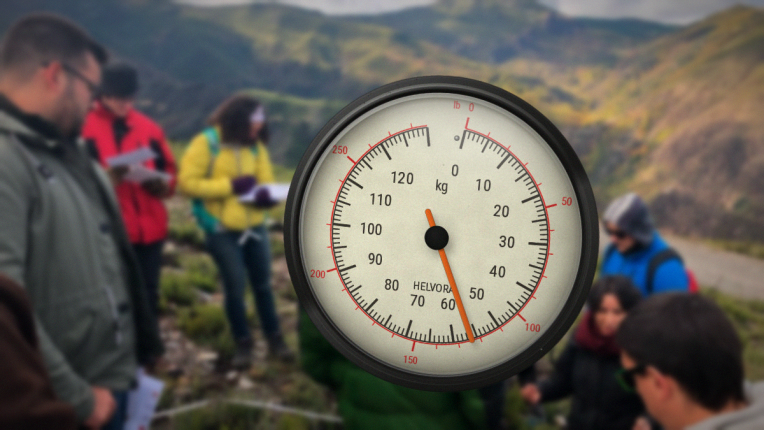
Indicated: 56; kg
